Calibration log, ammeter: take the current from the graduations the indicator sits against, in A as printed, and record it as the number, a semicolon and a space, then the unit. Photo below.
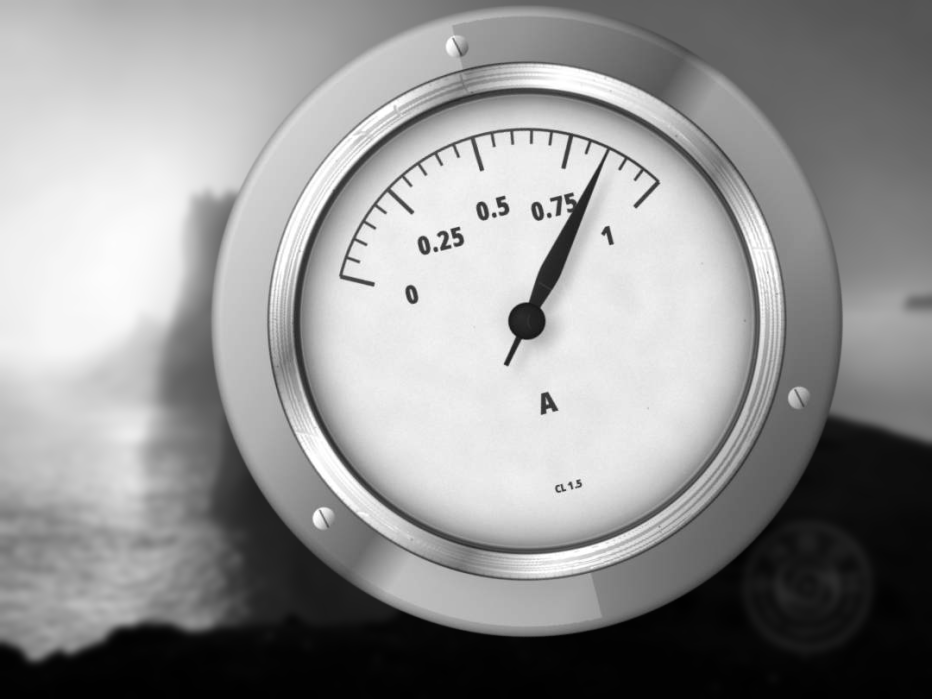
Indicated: 0.85; A
